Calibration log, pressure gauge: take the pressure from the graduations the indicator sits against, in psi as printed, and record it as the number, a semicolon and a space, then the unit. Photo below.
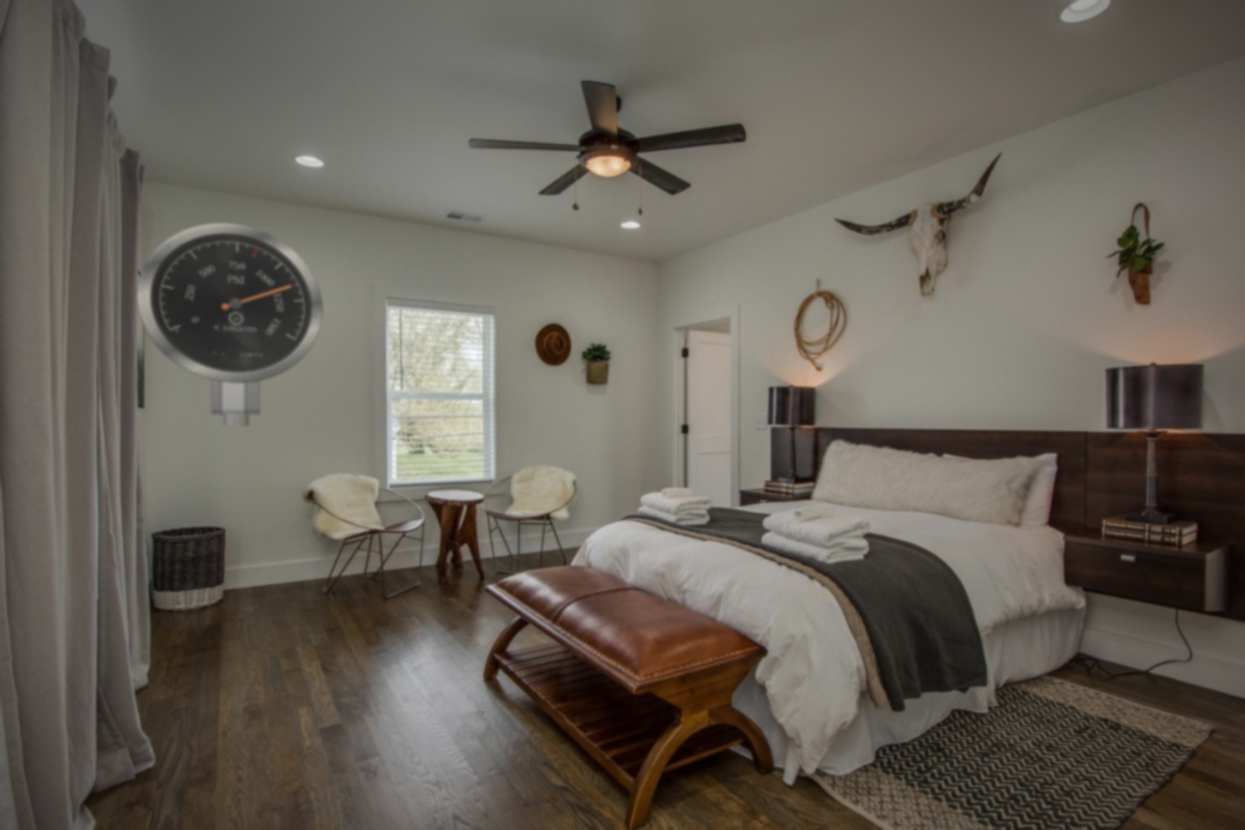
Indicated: 1150; psi
